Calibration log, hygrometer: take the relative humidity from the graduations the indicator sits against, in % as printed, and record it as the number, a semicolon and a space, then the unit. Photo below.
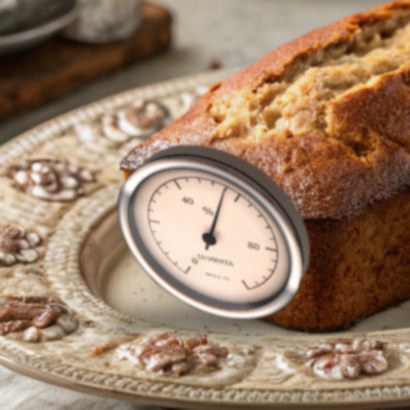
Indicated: 56; %
